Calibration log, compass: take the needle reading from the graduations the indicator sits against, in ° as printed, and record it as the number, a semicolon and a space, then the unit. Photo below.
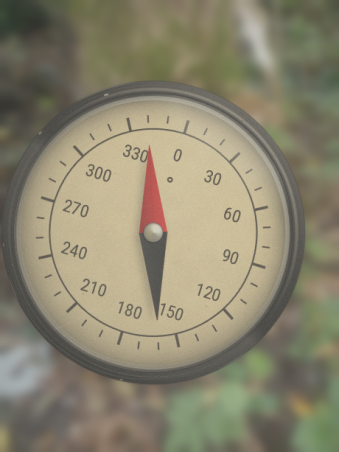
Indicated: 340; °
